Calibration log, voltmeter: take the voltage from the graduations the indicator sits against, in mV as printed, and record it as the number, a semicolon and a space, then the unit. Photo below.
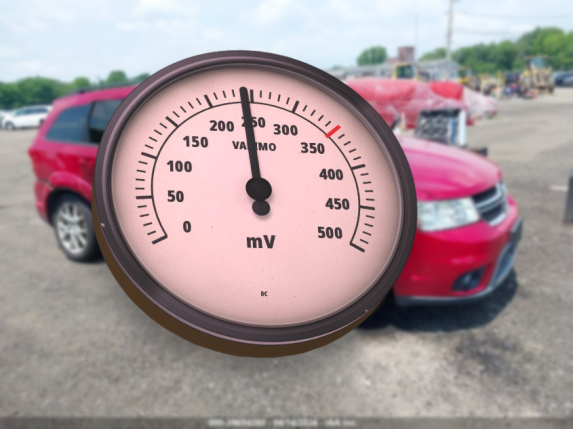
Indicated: 240; mV
